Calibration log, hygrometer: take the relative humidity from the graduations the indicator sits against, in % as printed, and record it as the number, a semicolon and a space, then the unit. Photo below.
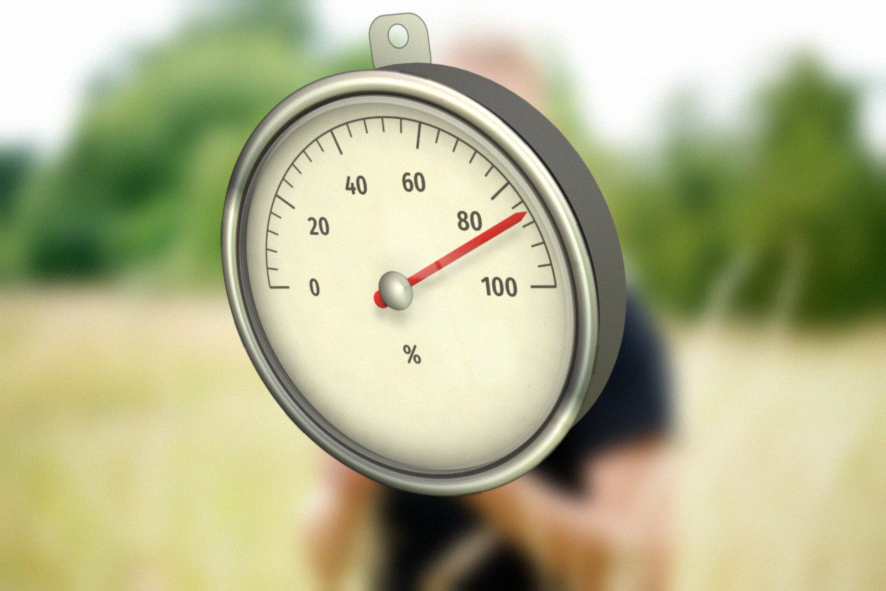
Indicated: 86; %
